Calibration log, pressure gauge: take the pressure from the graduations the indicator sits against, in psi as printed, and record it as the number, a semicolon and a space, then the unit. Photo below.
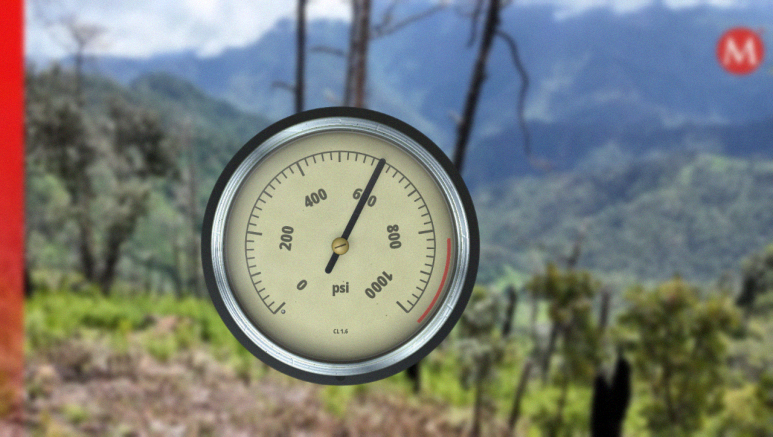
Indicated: 600; psi
